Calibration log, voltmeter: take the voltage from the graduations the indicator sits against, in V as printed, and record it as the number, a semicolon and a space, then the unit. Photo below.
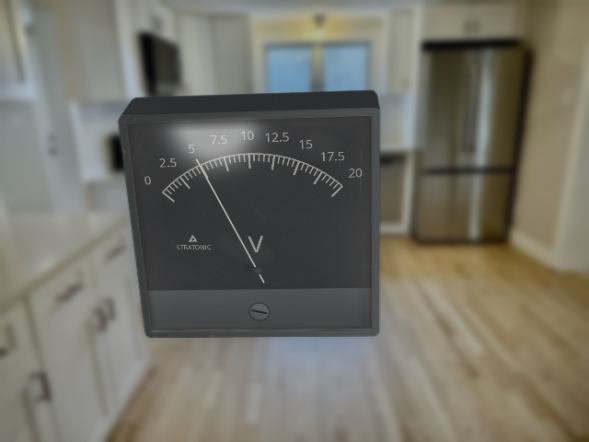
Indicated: 5; V
